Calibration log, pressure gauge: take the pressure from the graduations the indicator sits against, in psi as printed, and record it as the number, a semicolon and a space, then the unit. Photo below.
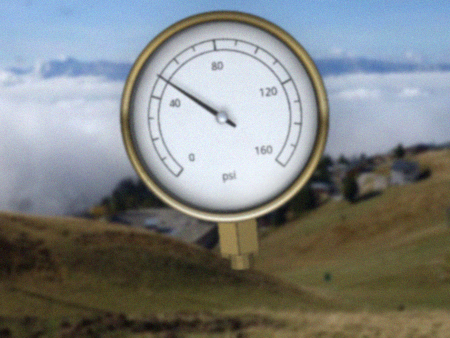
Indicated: 50; psi
